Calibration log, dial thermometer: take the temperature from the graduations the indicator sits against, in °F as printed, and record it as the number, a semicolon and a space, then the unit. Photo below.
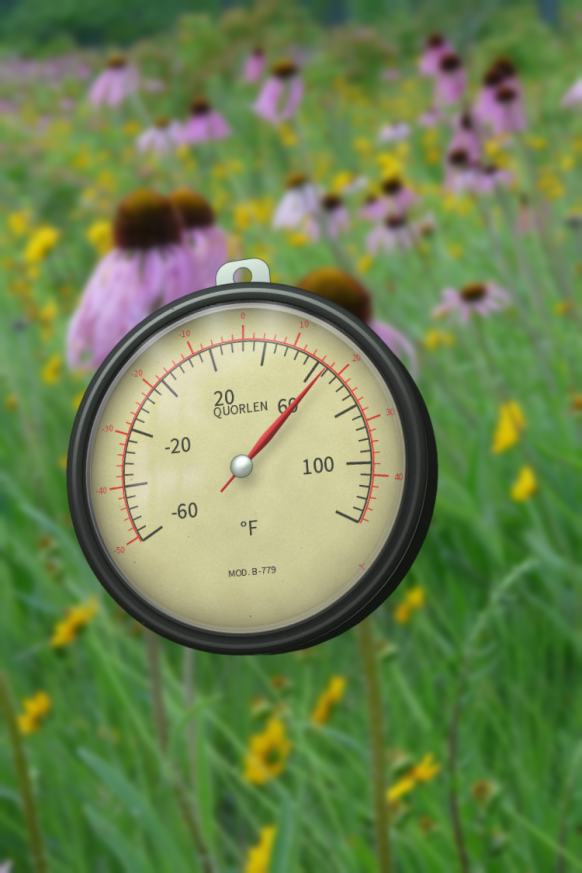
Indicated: 64; °F
